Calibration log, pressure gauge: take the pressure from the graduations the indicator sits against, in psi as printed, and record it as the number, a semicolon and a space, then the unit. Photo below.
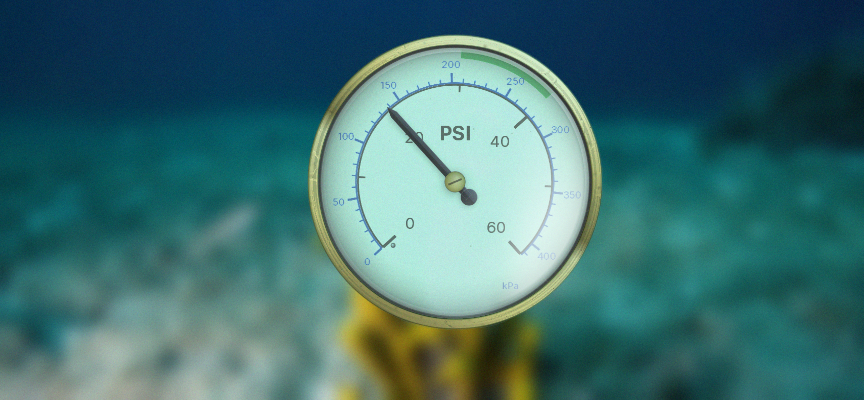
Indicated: 20; psi
